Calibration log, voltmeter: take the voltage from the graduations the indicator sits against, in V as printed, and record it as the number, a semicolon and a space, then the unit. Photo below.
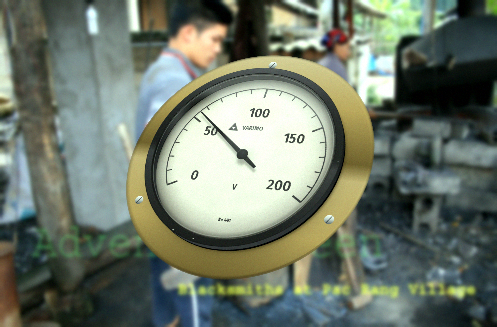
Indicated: 55; V
